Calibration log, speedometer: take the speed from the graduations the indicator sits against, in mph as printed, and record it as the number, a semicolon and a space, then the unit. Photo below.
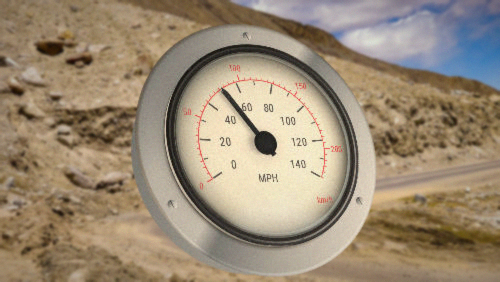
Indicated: 50; mph
